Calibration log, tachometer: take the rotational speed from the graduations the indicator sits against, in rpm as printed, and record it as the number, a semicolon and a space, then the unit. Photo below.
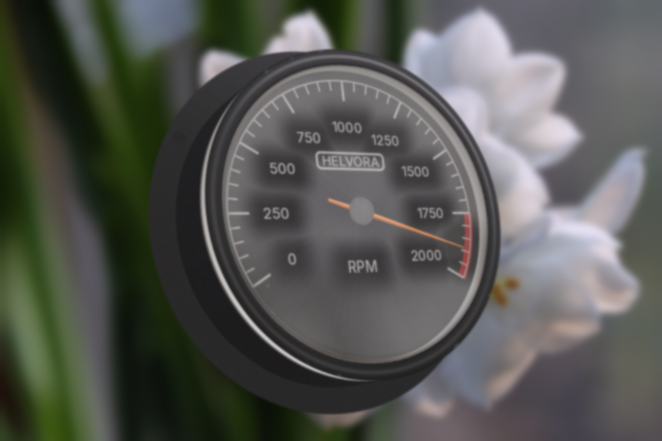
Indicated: 1900; rpm
